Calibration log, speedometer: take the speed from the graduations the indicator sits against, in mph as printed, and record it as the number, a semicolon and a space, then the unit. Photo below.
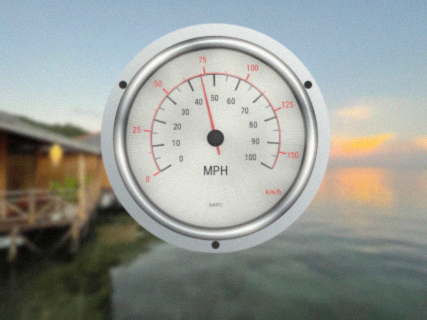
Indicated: 45; mph
